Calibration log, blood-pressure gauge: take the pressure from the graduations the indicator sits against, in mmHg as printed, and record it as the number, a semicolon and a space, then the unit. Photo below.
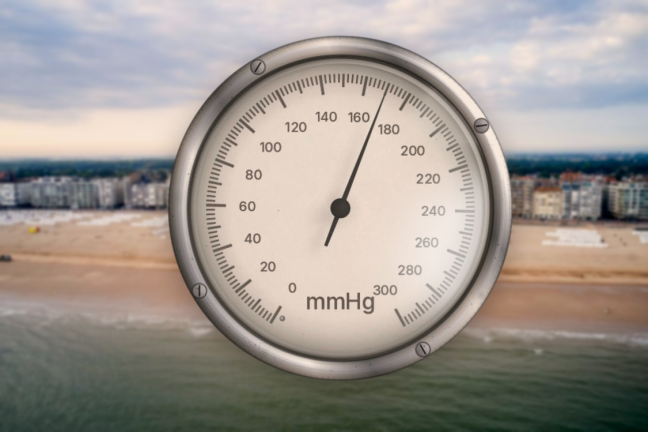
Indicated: 170; mmHg
